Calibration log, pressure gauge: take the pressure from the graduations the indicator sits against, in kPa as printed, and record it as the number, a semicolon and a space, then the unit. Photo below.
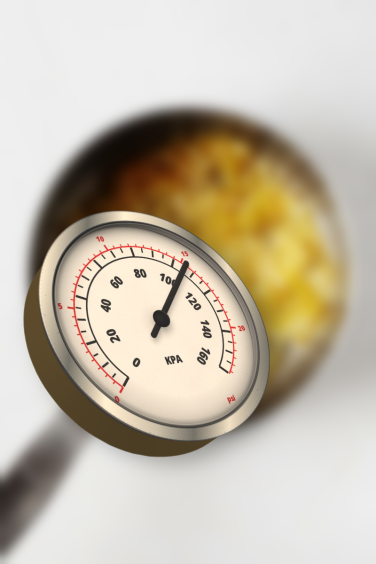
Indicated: 105; kPa
